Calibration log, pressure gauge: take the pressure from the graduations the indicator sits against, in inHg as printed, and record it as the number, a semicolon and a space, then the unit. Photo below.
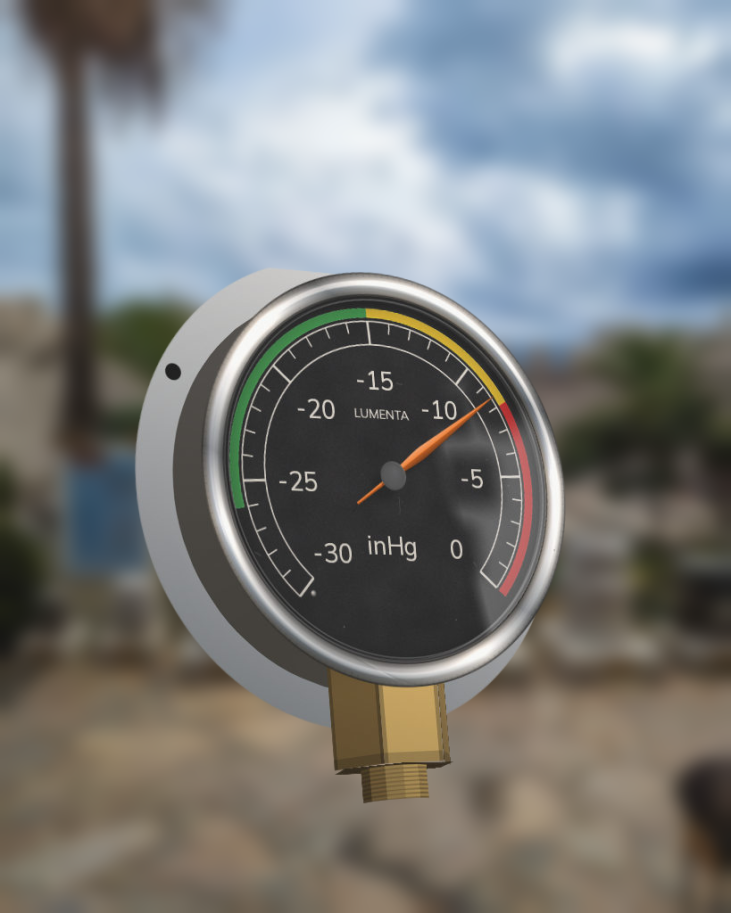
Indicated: -8.5; inHg
